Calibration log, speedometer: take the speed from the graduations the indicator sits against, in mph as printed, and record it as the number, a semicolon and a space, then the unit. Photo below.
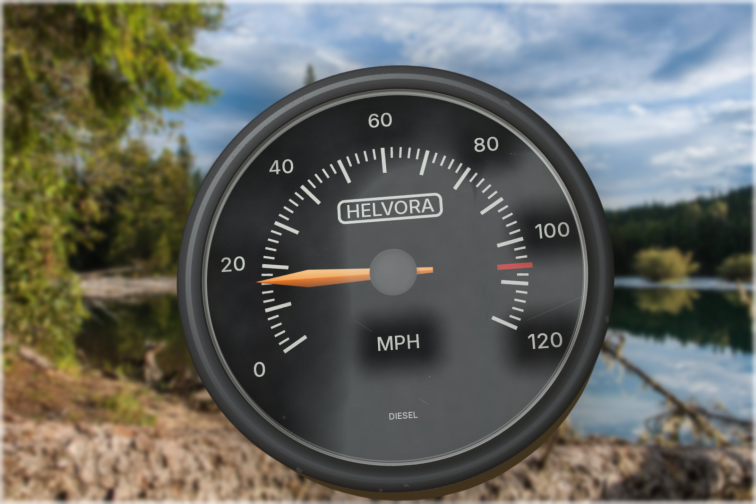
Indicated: 16; mph
